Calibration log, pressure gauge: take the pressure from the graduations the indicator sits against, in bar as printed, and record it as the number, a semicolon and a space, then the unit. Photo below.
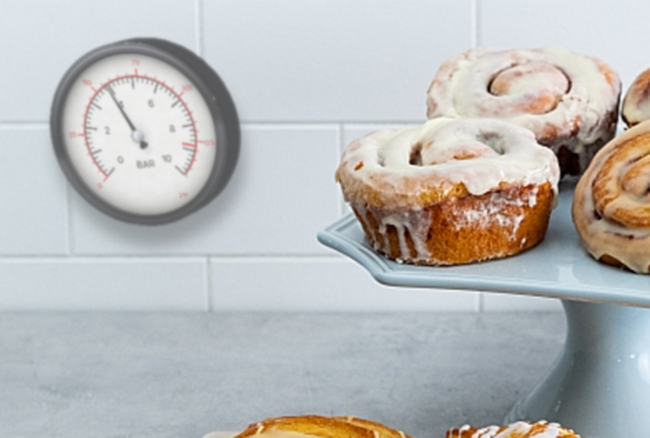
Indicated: 4; bar
